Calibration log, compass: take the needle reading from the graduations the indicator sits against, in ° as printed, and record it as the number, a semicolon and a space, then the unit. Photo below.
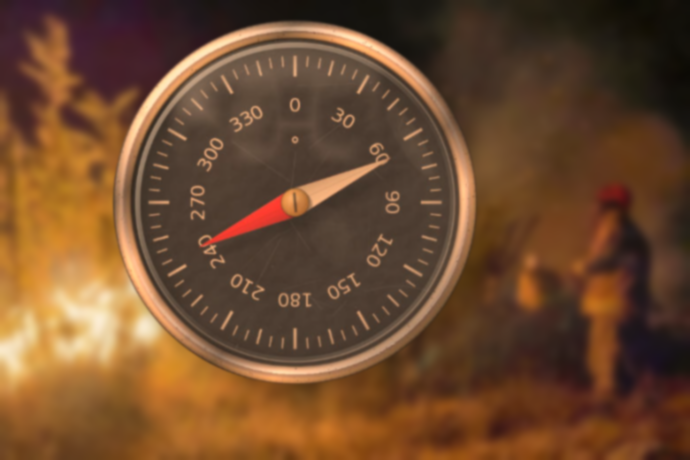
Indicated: 245; °
